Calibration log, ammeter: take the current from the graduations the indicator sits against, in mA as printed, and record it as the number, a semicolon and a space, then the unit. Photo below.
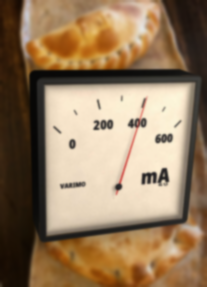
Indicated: 400; mA
